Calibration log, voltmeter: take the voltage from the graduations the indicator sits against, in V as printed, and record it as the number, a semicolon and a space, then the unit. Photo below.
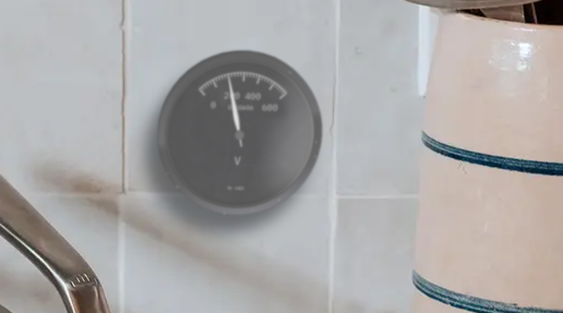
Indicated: 200; V
